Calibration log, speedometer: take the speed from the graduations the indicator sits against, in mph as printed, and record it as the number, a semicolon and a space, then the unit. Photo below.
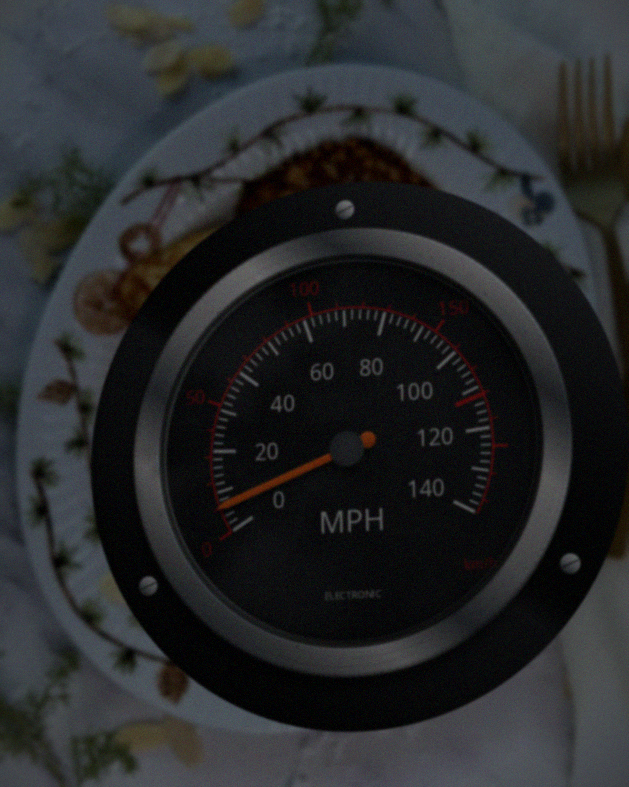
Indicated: 6; mph
